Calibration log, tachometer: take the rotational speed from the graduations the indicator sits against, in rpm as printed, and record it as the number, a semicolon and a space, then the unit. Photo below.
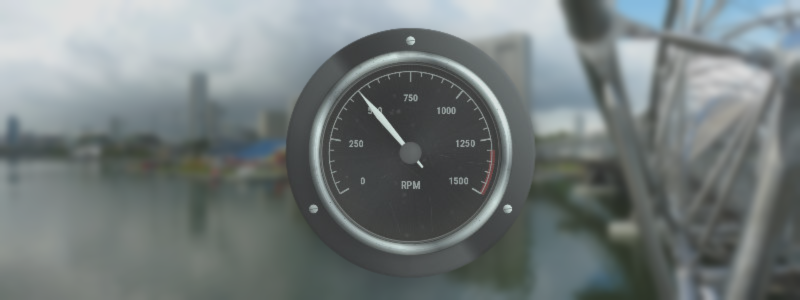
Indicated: 500; rpm
